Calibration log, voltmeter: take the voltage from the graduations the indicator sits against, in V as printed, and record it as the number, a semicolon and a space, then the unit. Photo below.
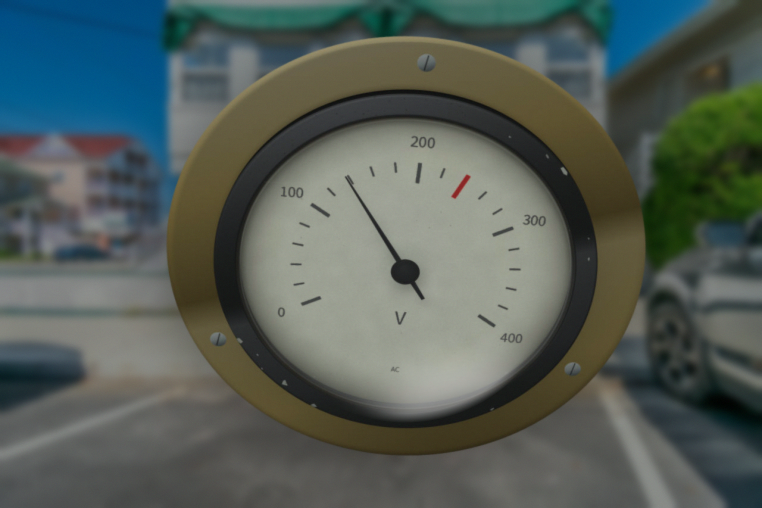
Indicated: 140; V
